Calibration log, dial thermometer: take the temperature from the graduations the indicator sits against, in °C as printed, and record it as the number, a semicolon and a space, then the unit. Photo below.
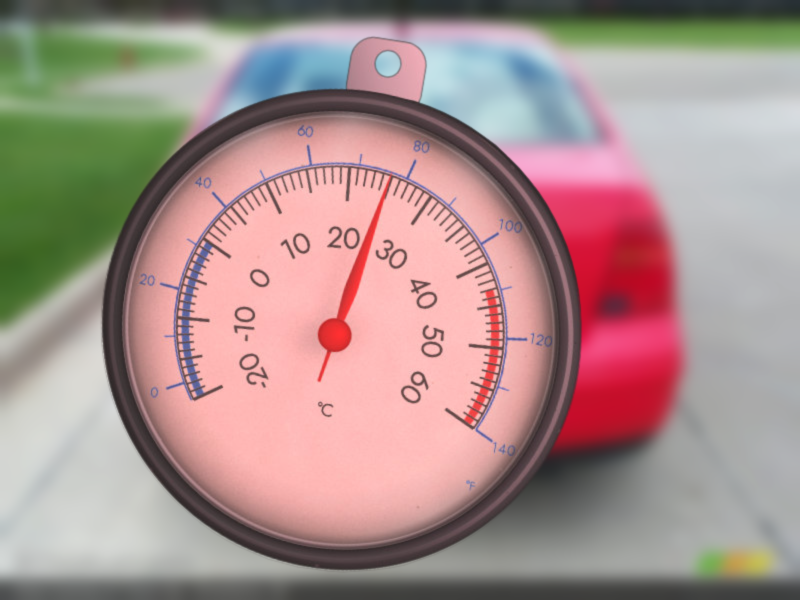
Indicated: 25; °C
